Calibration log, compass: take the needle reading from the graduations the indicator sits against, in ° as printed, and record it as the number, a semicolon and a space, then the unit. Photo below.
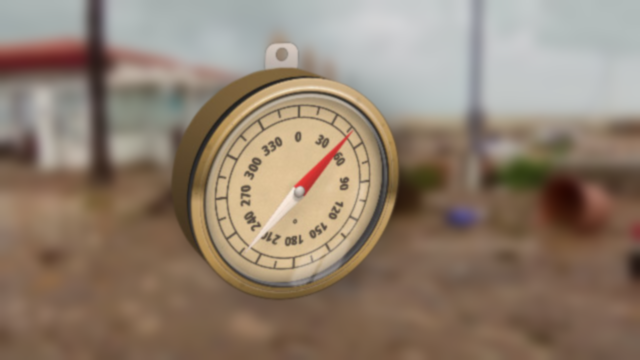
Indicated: 45; °
